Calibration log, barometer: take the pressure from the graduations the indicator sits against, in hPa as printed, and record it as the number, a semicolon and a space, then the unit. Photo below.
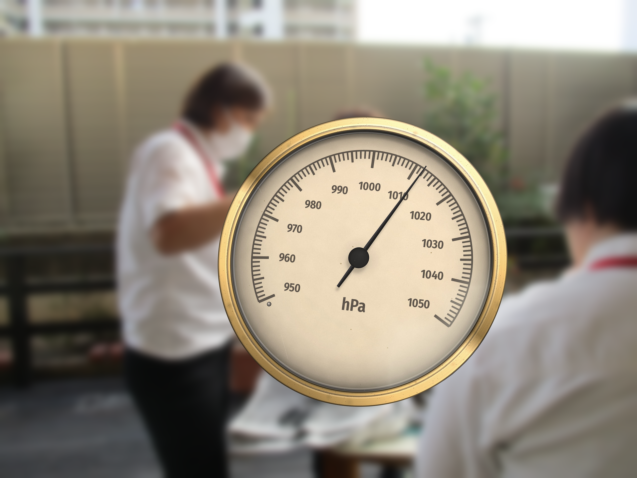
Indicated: 1012; hPa
